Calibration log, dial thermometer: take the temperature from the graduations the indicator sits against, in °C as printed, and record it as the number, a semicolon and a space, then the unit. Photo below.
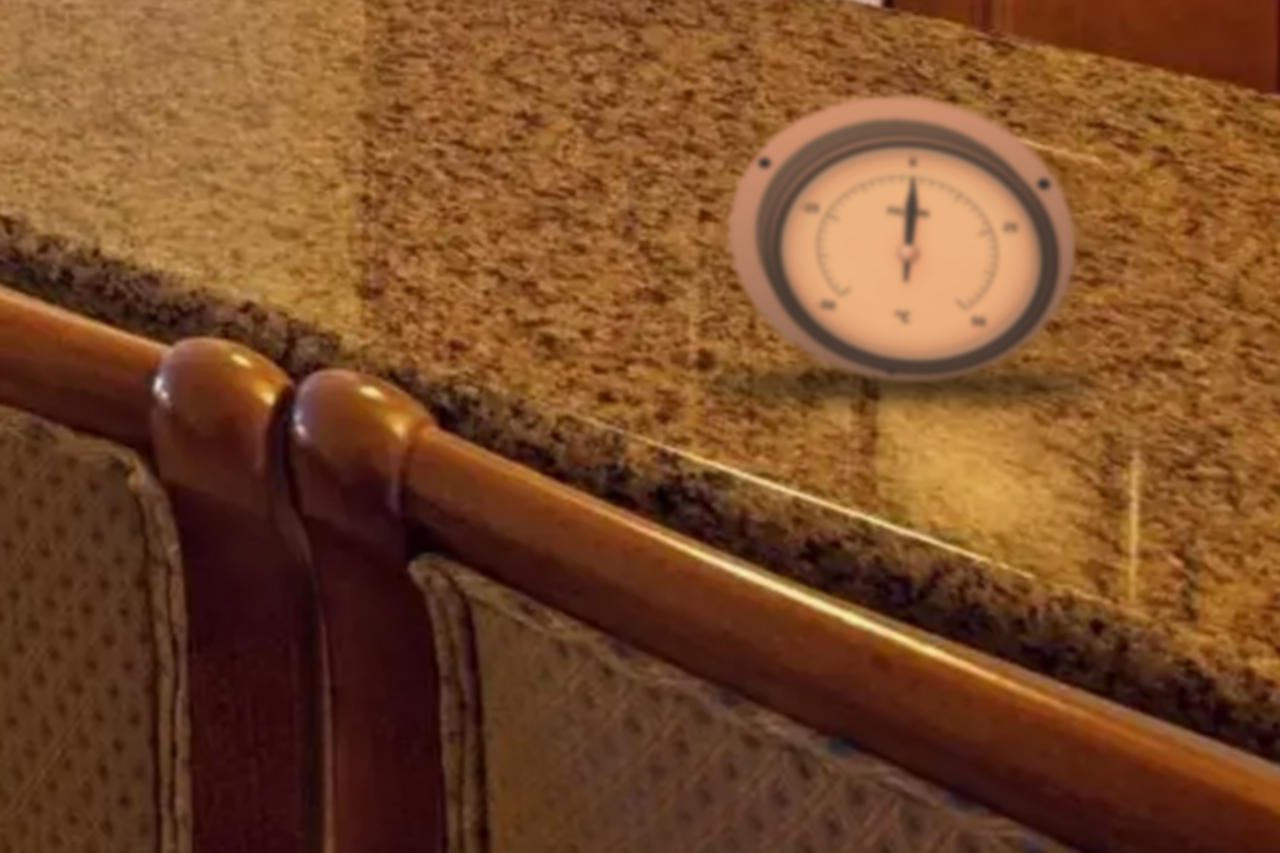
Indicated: 0; °C
